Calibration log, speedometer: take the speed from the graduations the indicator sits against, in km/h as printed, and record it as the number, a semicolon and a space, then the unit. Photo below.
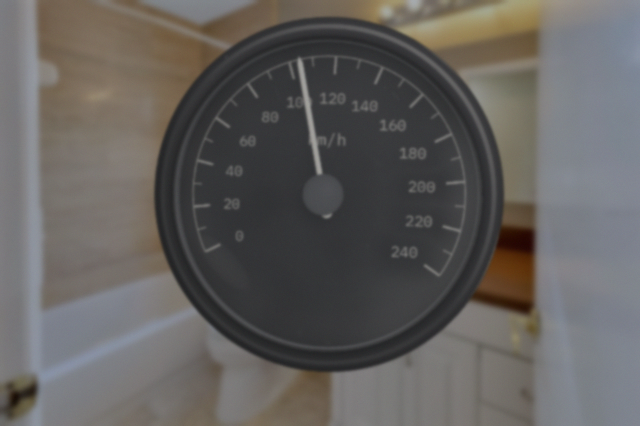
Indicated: 105; km/h
